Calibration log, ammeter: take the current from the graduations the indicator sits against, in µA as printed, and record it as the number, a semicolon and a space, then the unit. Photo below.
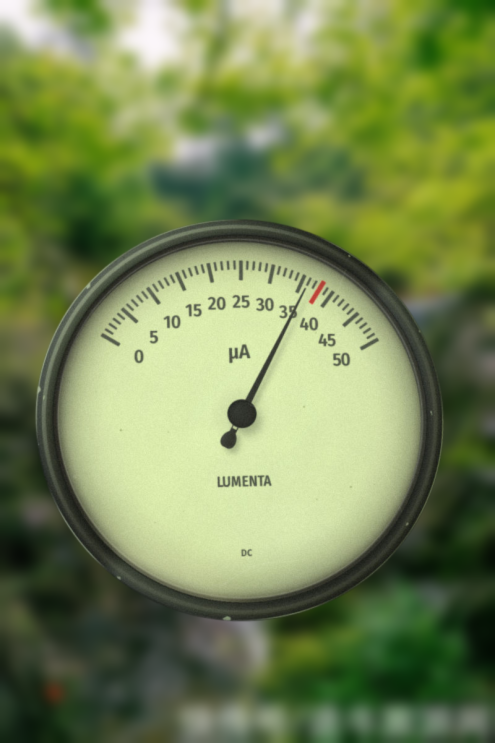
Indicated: 36; µA
